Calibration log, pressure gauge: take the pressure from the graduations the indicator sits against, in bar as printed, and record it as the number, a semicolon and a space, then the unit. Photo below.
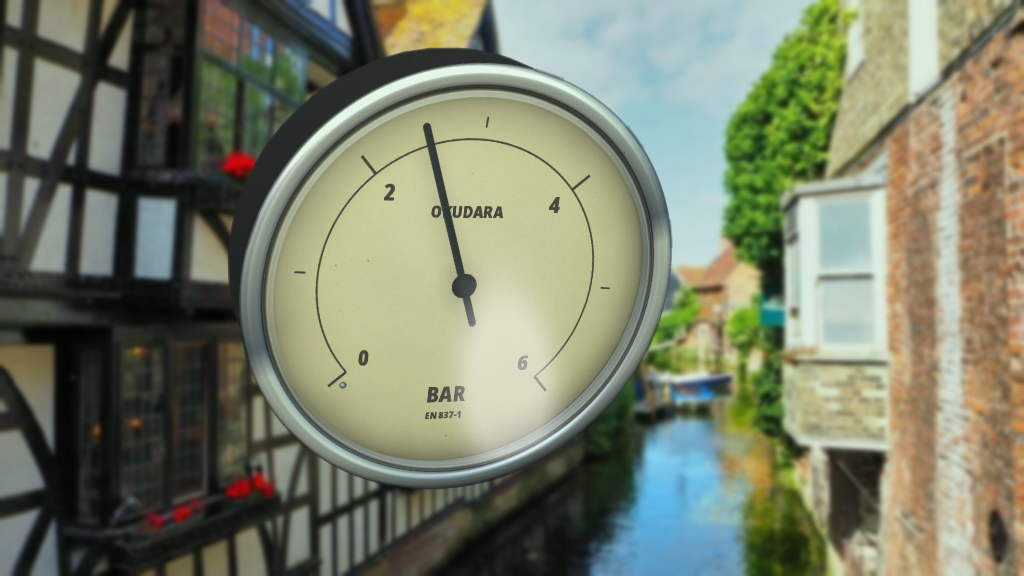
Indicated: 2.5; bar
